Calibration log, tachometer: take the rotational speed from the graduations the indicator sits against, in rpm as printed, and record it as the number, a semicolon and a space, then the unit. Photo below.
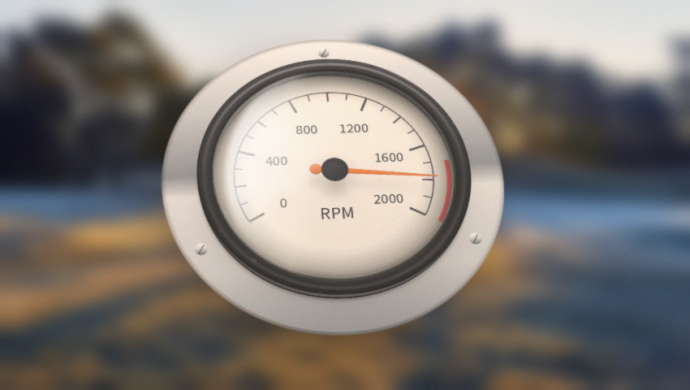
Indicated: 1800; rpm
